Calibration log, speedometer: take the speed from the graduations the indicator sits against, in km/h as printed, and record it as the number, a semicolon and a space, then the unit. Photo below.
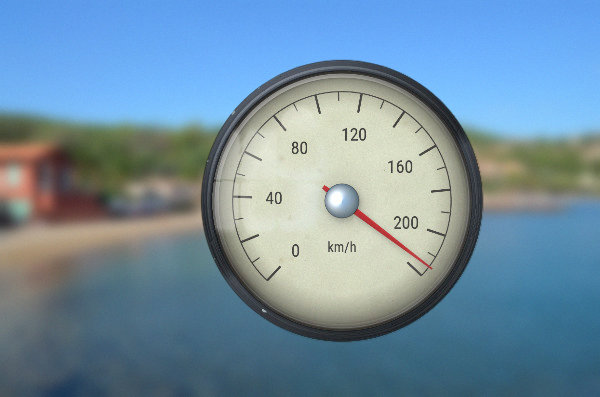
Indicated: 215; km/h
